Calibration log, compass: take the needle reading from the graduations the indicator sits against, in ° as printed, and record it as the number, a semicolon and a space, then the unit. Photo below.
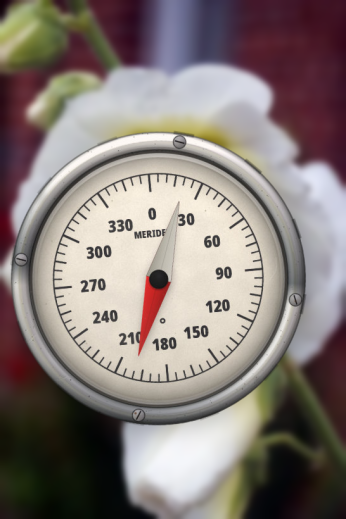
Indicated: 200; °
